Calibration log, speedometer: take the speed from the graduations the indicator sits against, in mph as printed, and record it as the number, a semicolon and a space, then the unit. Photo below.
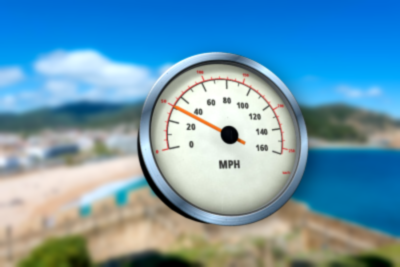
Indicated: 30; mph
